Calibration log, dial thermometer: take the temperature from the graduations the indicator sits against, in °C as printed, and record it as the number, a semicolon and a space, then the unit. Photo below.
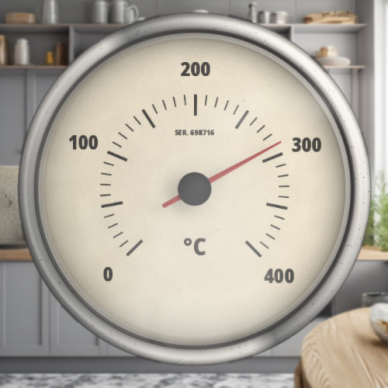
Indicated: 290; °C
